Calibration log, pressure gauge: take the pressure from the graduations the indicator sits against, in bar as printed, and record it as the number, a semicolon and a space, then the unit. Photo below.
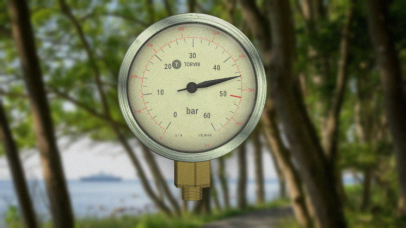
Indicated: 45; bar
